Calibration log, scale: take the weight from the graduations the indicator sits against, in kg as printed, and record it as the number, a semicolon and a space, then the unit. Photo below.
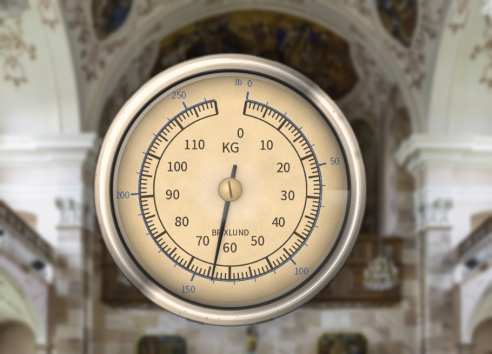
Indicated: 64; kg
